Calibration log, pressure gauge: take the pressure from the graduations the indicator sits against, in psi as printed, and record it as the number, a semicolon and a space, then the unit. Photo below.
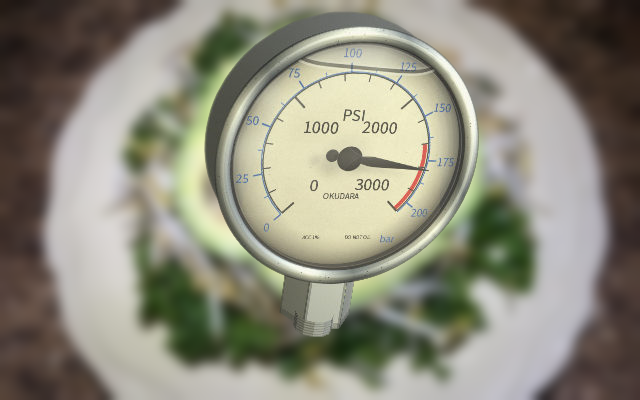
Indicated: 2600; psi
